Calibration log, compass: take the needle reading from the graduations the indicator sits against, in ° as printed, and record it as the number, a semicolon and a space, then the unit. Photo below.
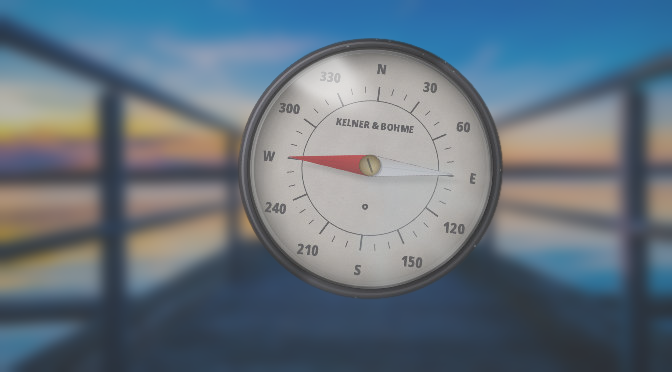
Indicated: 270; °
